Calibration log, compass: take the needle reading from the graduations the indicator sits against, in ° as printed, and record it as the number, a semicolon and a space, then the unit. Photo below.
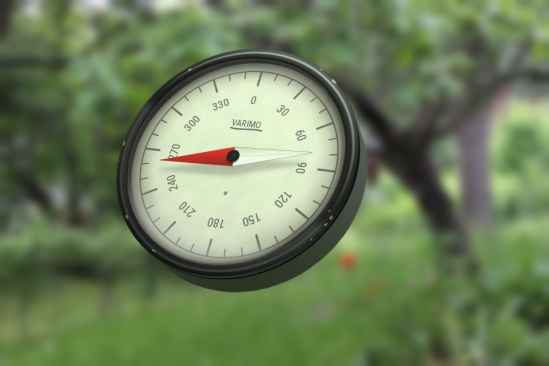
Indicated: 260; °
